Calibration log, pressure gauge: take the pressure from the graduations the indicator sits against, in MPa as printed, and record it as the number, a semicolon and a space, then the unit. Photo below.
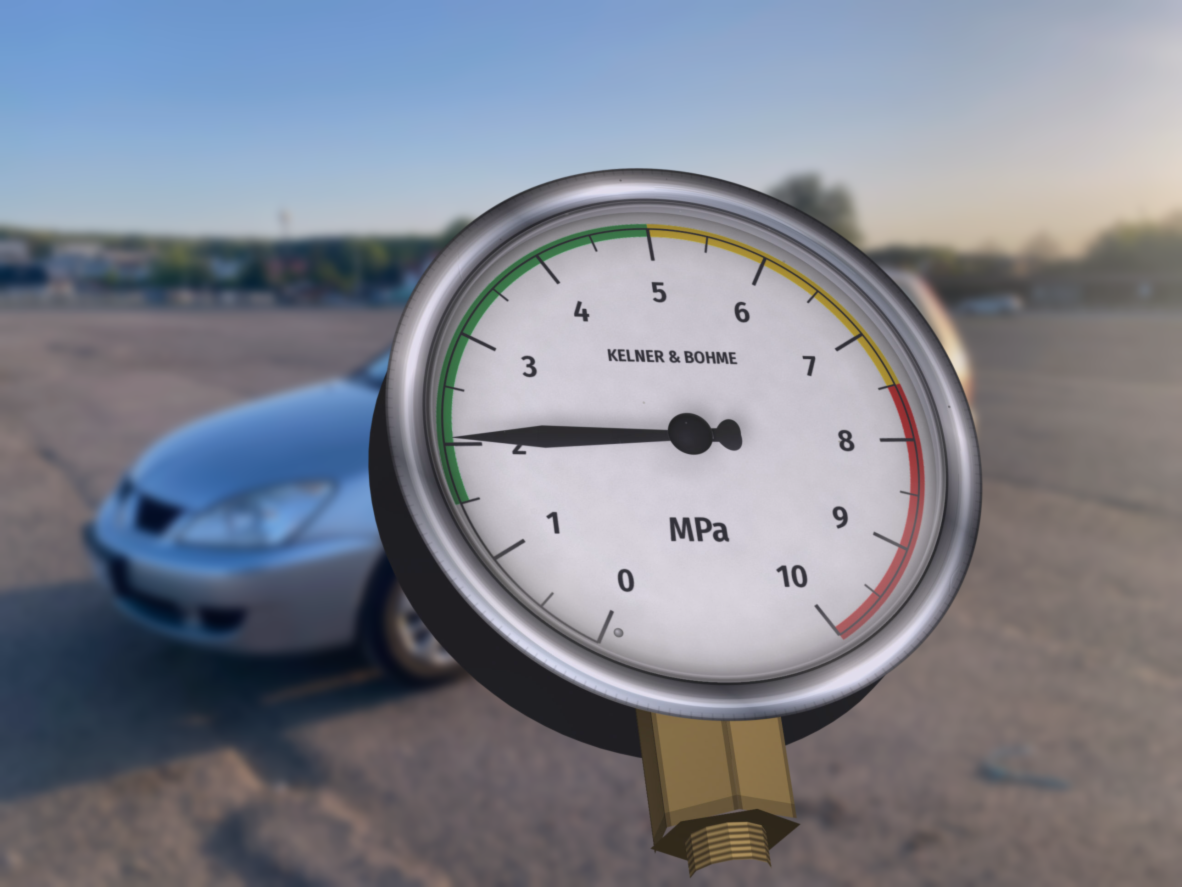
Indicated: 2; MPa
